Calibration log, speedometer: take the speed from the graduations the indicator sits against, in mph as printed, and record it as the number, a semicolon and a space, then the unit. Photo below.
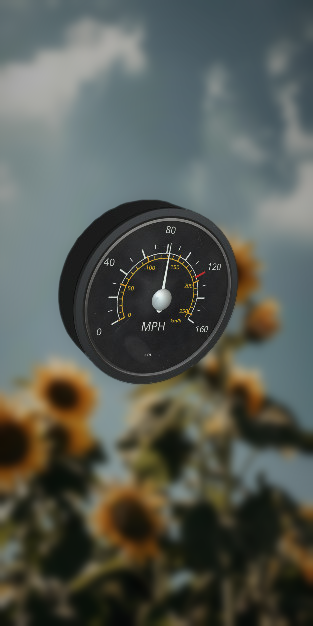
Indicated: 80; mph
